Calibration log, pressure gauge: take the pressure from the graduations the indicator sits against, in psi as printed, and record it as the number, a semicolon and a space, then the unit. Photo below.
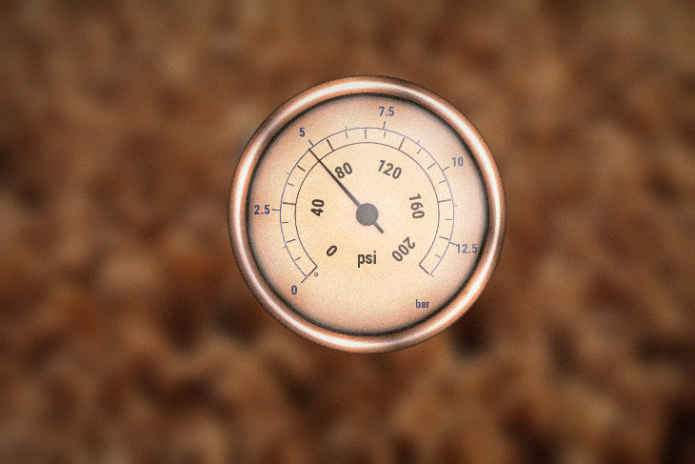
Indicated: 70; psi
